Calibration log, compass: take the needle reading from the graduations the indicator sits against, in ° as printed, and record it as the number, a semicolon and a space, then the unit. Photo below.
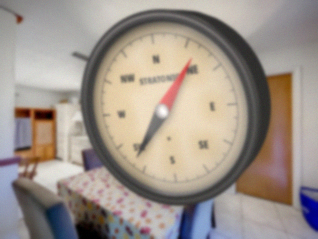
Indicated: 40; °
